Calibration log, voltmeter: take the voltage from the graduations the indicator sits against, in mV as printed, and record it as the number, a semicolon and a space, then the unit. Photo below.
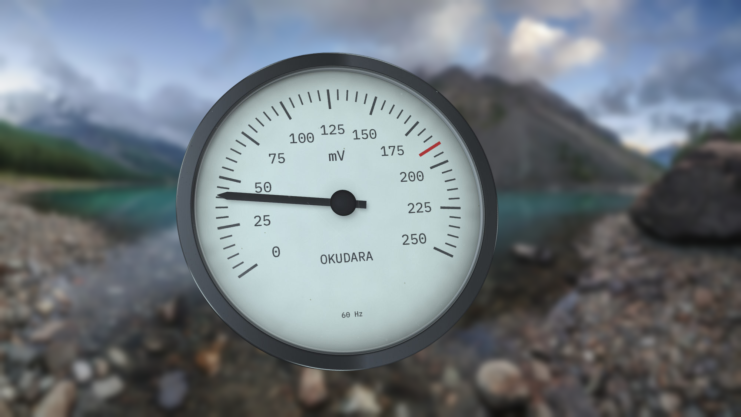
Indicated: 40; mV
